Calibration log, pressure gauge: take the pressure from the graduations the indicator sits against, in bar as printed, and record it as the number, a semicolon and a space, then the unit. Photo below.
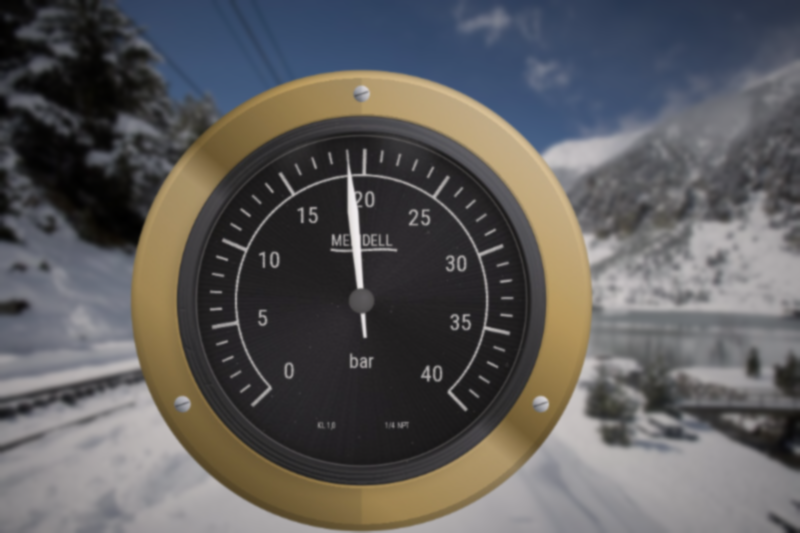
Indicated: 19; bar
